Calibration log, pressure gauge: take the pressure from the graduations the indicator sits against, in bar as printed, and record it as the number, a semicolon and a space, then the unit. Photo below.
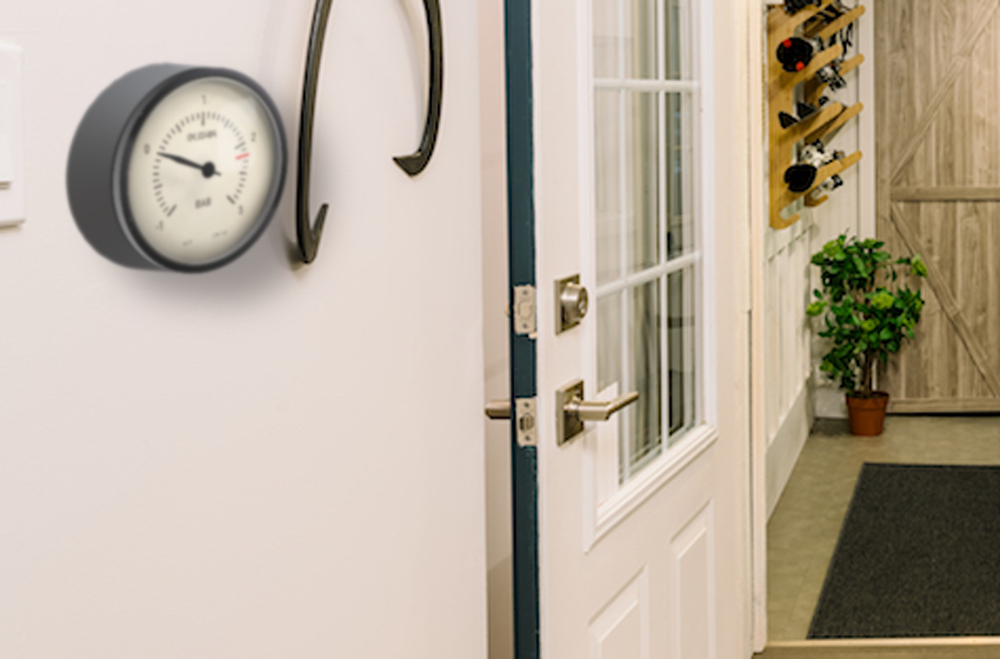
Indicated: 0; bar
